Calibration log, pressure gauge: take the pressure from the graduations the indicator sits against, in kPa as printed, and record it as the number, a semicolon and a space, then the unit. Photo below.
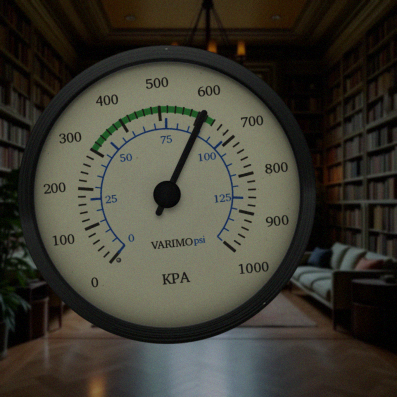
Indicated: 610; kPa
